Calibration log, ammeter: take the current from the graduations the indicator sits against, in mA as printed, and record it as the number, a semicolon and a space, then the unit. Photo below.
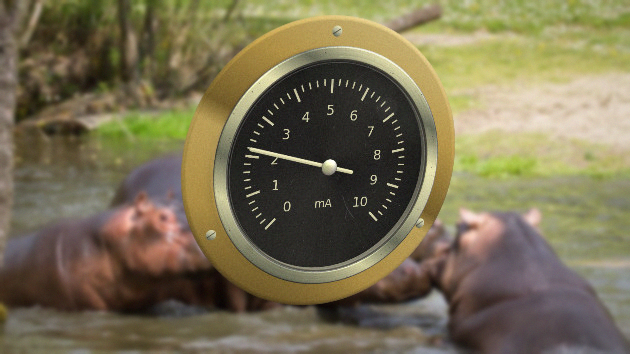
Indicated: 2.2; mA
